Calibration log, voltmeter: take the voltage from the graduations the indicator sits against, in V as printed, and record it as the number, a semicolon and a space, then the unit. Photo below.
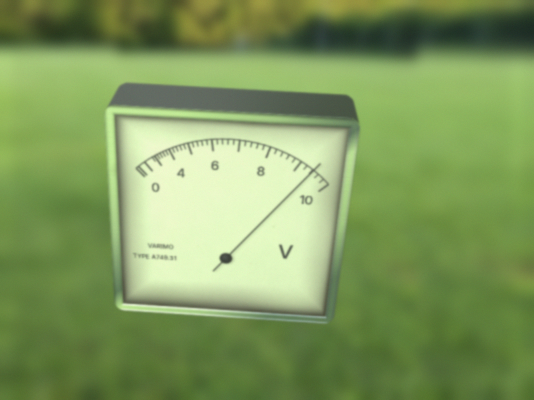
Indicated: 9.4; V
